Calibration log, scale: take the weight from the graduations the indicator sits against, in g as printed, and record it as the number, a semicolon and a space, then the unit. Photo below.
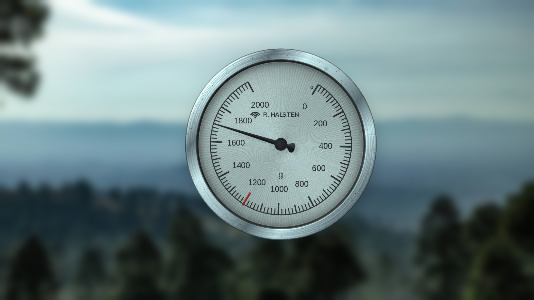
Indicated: 1700; g
